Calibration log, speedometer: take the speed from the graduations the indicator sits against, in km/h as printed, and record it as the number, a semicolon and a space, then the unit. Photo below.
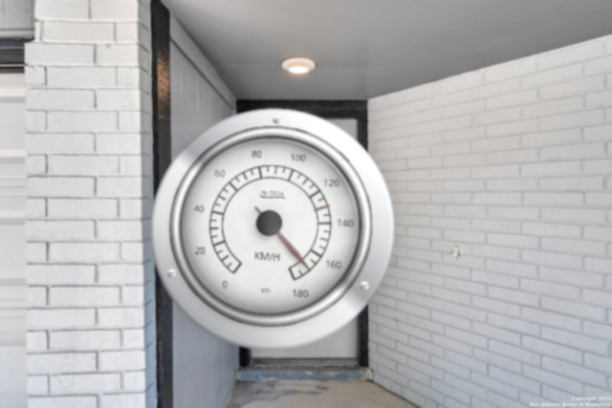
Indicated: 170; km/h
